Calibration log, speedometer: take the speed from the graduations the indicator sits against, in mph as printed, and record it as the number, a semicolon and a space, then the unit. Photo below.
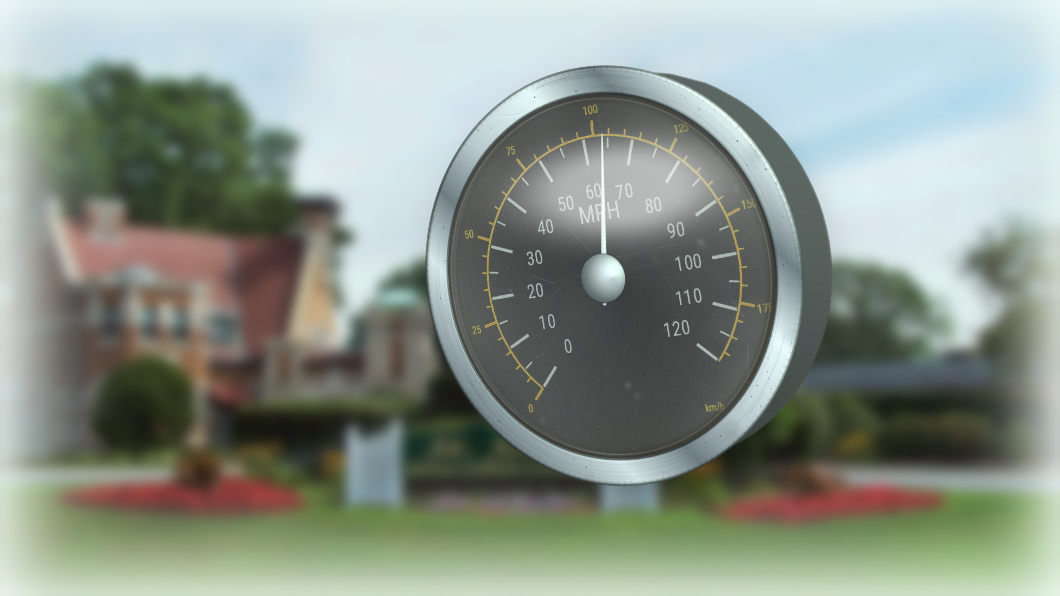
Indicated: 65; mph
